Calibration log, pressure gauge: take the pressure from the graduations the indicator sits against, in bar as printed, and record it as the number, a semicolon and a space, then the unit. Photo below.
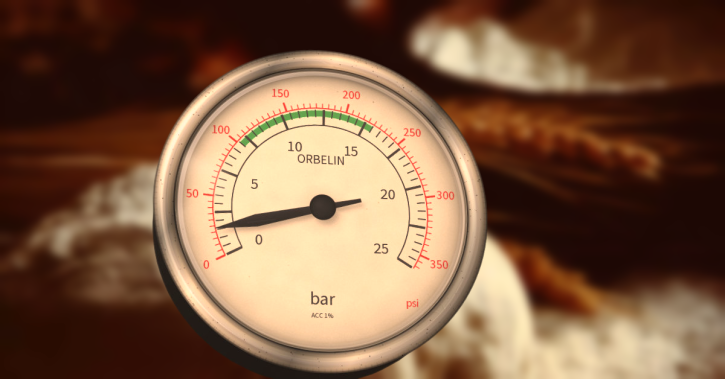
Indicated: 1.5; bar
